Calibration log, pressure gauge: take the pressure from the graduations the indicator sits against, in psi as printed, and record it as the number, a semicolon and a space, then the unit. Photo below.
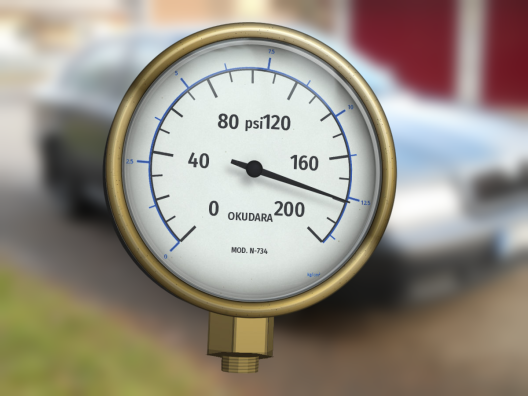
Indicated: 180; psi
